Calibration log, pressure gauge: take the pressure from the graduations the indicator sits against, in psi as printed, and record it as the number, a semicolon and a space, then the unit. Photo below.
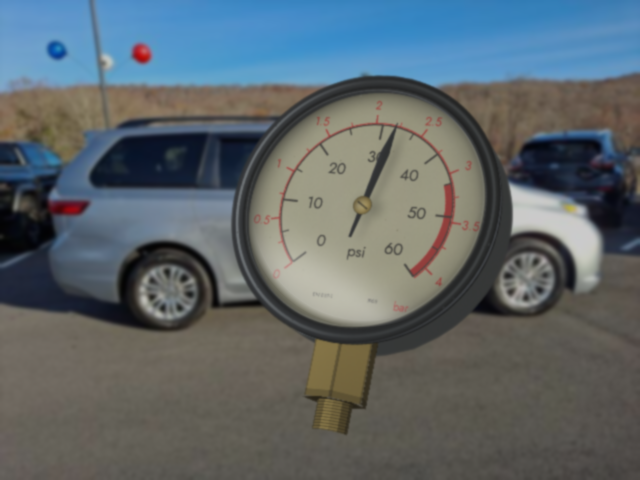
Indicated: 32.5; psi
